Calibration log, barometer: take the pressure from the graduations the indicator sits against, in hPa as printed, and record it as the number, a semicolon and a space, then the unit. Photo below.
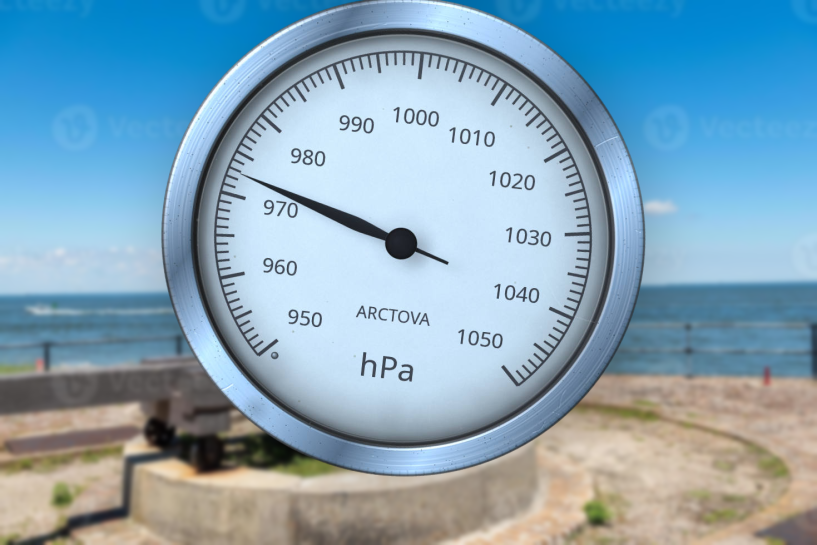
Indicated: 973; hPa
